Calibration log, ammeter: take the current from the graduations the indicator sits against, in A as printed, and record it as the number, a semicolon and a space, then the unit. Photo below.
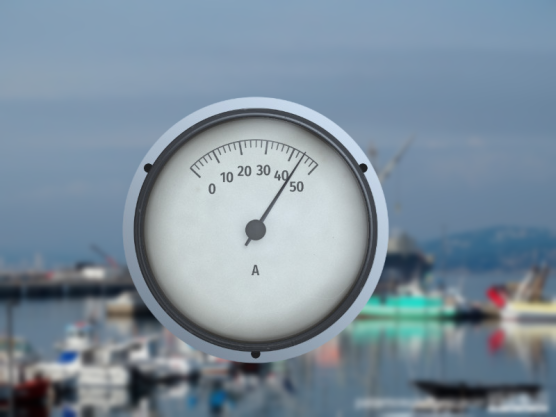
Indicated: 44; A
